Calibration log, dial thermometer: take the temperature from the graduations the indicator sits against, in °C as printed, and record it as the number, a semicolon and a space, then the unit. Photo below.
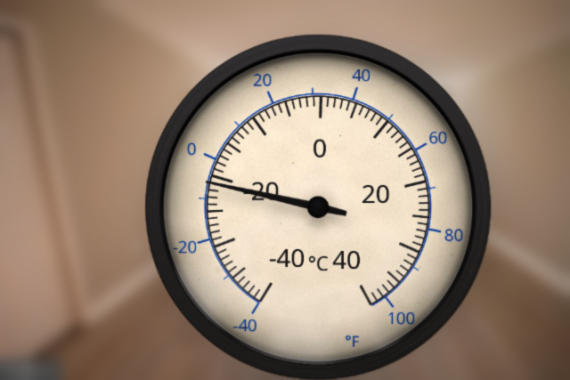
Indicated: -21; °C
